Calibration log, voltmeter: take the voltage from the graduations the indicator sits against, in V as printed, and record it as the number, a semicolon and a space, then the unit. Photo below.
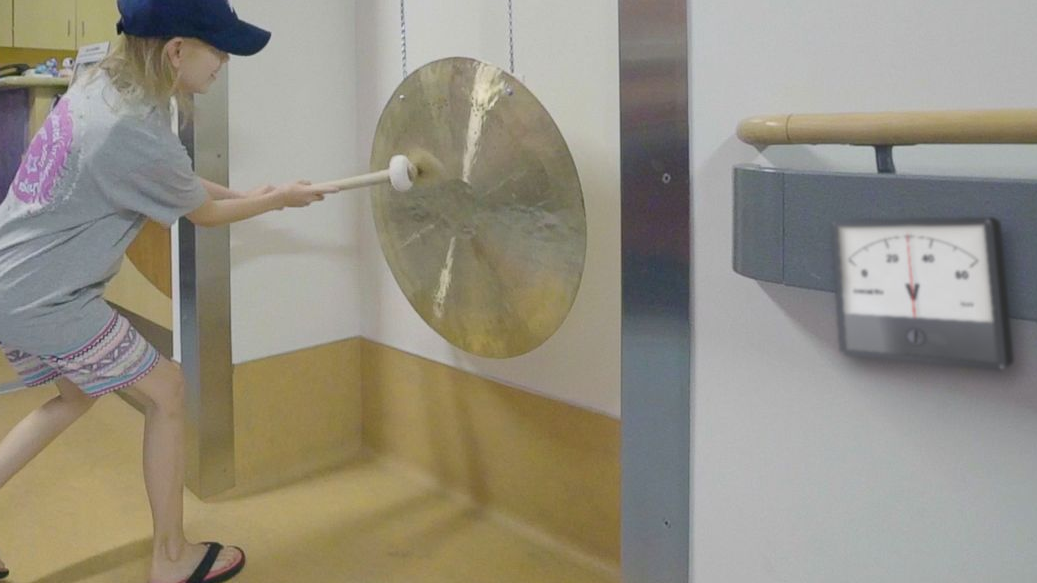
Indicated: 30; V
